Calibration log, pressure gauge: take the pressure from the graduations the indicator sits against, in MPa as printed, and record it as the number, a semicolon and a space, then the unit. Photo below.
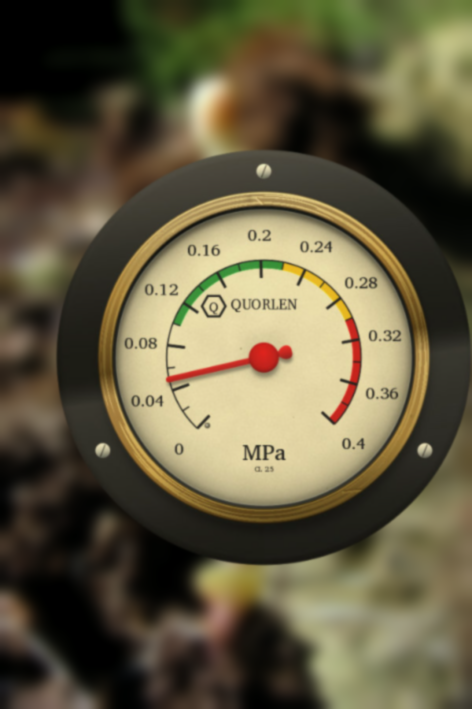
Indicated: 0.05; MPa
